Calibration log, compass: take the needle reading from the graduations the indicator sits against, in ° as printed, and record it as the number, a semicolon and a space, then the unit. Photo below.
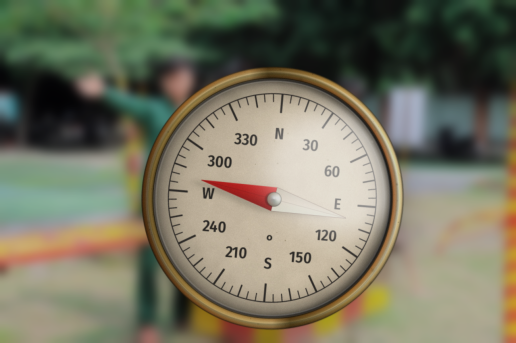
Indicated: 280; °
